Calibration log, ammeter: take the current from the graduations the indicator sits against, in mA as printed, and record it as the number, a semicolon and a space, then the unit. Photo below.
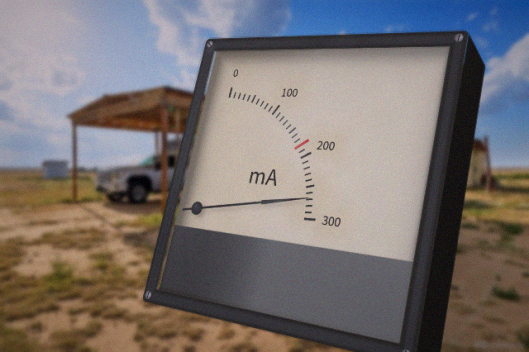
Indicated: 270; mA
